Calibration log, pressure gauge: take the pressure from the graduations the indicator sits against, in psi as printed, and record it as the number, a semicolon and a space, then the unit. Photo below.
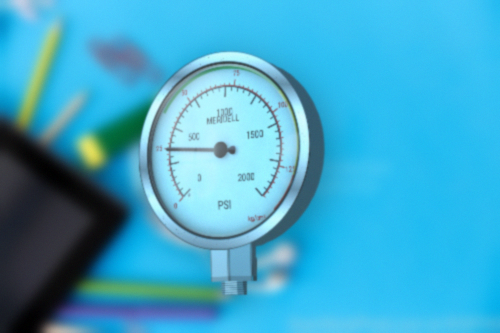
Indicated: 350; psi
